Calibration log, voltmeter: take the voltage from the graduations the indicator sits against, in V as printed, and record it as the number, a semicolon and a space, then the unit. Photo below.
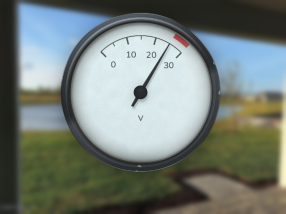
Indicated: 25; V
